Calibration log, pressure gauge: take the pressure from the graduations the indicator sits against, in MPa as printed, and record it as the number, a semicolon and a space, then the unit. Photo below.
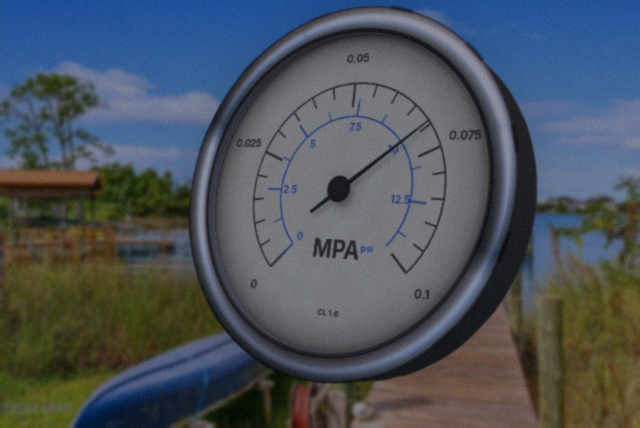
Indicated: 0.07; MPa
